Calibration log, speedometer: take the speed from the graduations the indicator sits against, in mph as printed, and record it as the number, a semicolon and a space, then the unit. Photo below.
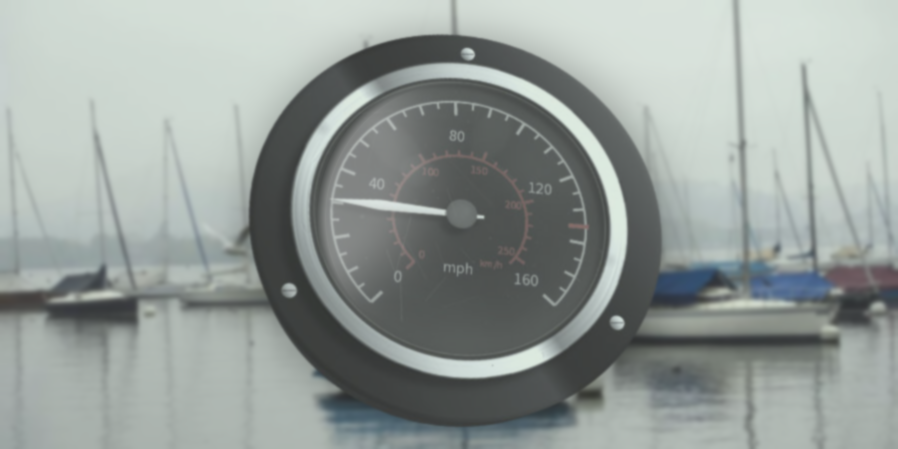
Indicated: 30; mph
